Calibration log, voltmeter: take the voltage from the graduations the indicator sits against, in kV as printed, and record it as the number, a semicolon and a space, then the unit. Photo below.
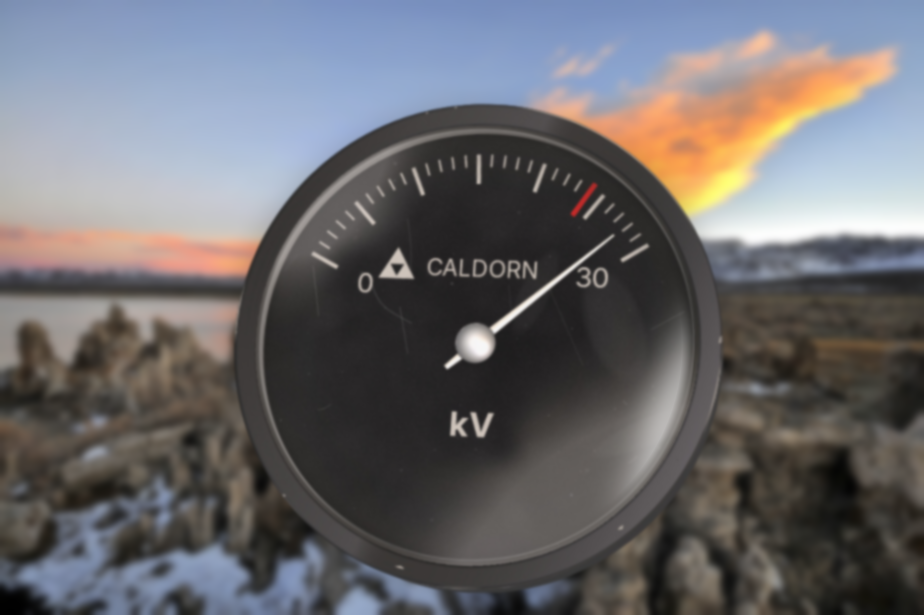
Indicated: 28; kV
